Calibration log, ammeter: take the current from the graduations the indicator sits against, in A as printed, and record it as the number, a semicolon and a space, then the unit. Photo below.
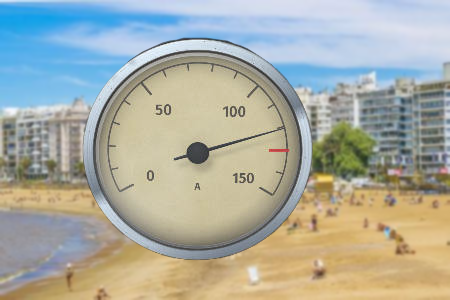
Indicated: 120; A
